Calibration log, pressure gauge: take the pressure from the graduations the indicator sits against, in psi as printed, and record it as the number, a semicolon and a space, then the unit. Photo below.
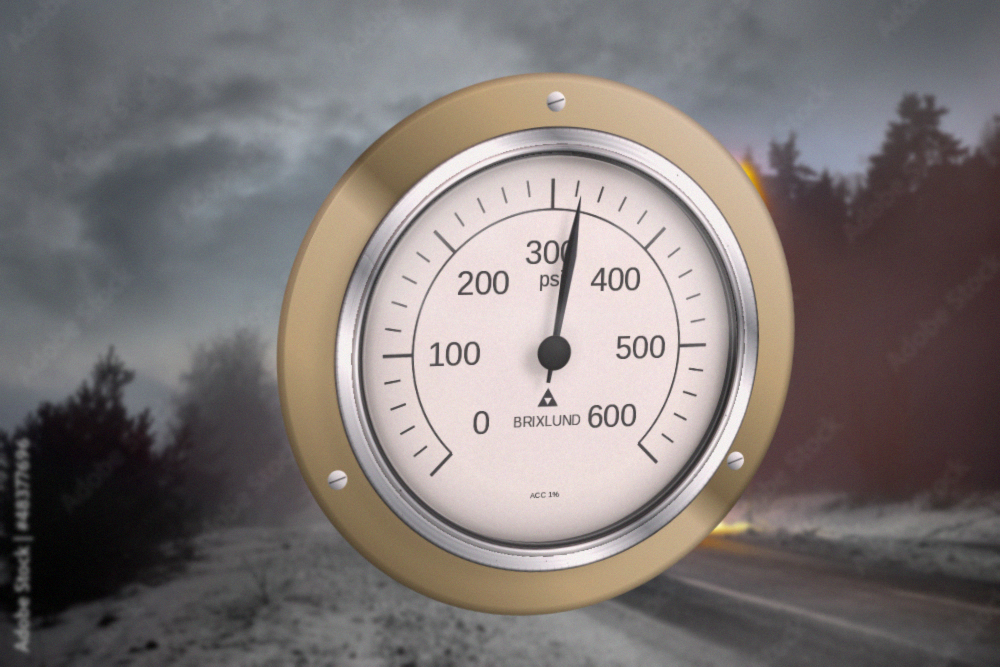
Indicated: 320; psi
